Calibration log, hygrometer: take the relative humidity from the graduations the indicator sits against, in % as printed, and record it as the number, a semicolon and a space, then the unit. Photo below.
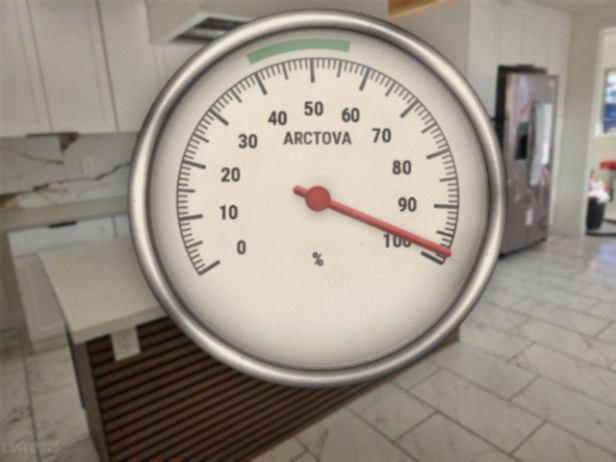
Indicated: 98; %
